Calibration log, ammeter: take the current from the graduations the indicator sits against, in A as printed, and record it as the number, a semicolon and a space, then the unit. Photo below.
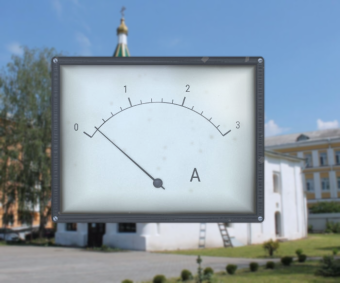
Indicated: 0.2; A
